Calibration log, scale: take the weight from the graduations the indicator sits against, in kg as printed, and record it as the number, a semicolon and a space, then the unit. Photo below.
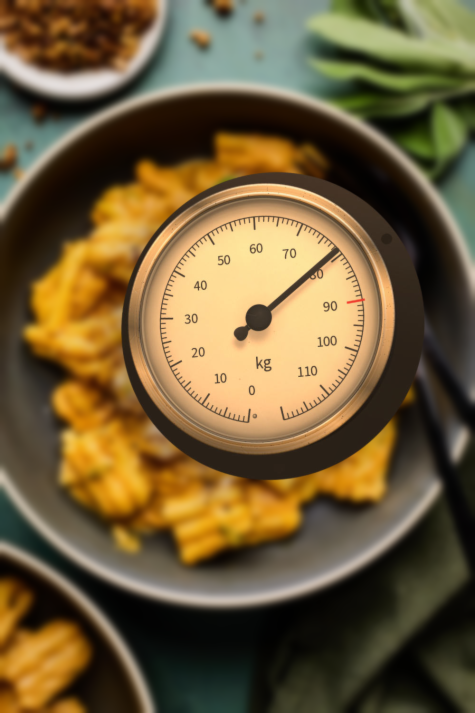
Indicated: 79; kg
